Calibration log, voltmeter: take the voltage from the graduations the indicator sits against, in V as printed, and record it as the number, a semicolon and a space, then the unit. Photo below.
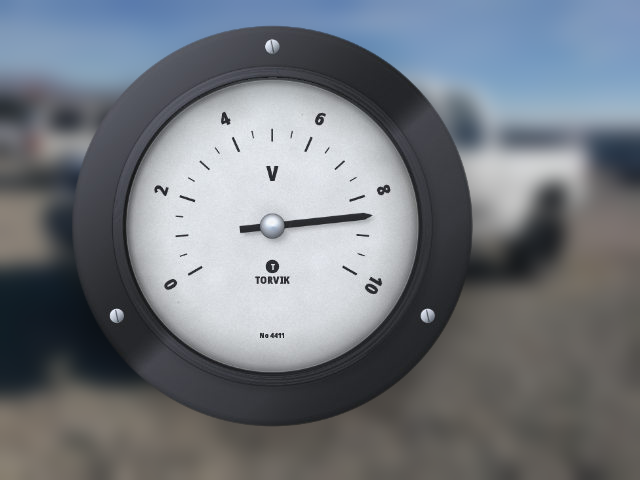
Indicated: 8.5; V
